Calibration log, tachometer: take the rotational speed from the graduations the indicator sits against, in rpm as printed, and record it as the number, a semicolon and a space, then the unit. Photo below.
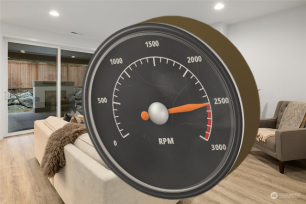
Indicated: 2500; rpm
